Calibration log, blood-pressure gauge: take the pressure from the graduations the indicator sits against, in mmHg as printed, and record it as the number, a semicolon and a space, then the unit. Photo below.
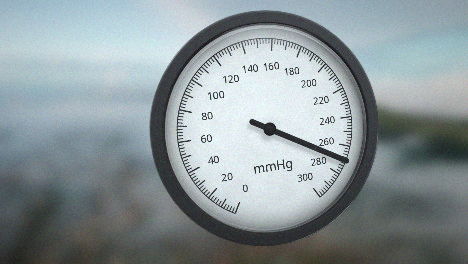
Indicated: 270; mmHg
